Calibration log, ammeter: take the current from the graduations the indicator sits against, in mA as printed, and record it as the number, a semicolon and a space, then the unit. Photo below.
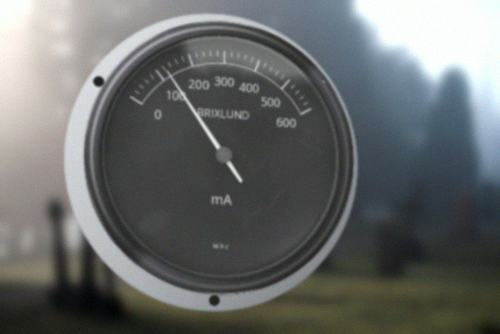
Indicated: 120; mA
